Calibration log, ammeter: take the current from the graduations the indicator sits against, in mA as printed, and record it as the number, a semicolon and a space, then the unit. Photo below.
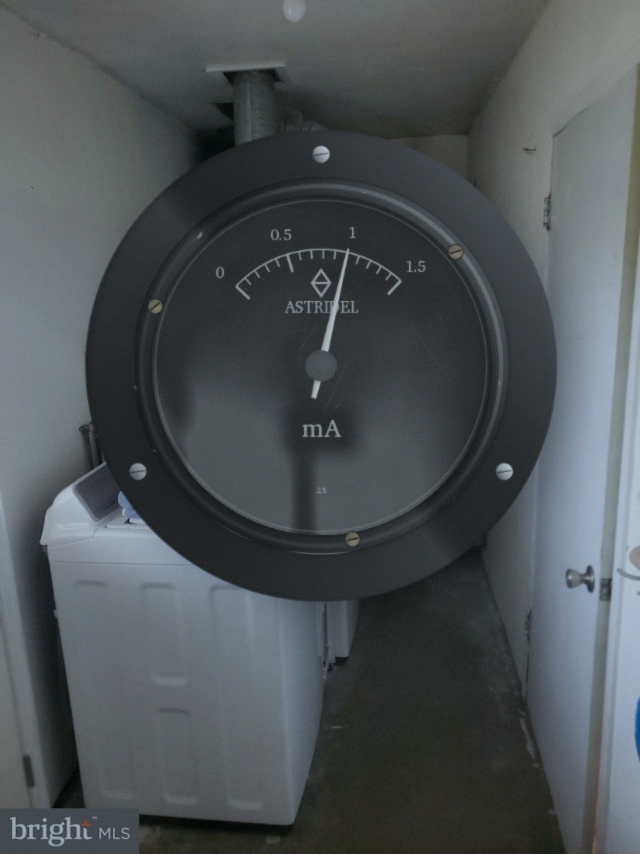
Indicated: 1; mA
